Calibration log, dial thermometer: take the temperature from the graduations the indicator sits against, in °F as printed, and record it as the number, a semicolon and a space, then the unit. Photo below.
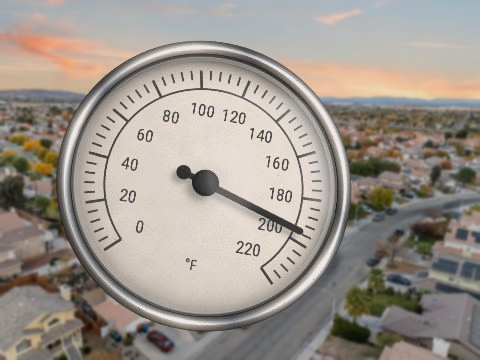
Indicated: 196; °F
